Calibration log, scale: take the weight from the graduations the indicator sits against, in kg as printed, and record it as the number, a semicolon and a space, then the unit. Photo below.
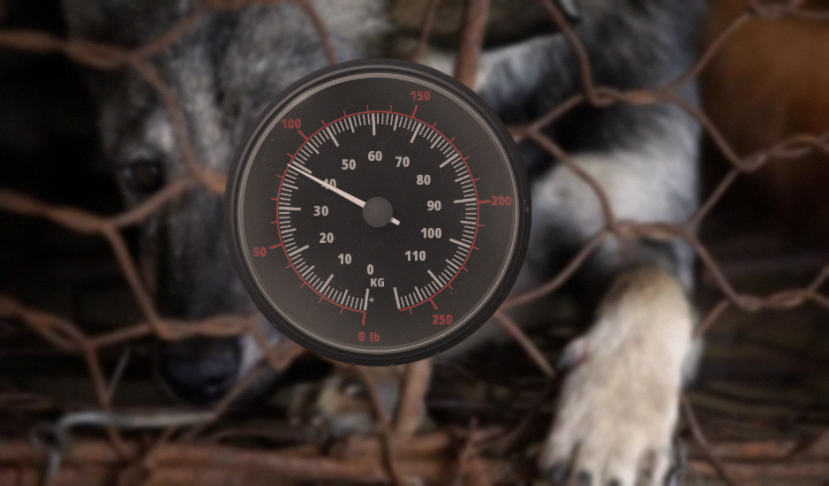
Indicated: 39; kg
